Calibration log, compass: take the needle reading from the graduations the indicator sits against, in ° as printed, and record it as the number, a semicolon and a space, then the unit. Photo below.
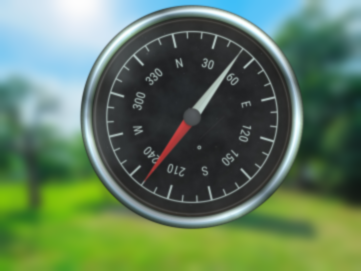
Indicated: 230; °
